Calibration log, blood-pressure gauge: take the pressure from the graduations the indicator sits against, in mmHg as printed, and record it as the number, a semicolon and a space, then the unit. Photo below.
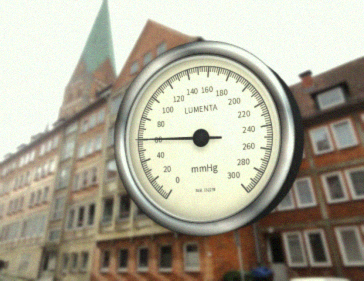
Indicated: 60; mmHg
